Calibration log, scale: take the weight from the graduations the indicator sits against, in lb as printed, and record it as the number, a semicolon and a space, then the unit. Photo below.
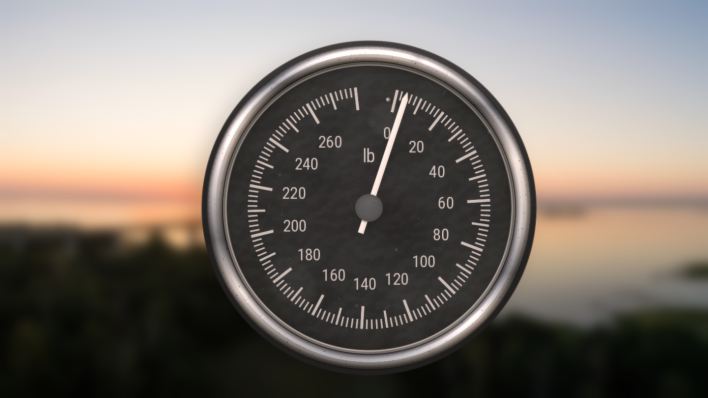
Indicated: 4; lb
